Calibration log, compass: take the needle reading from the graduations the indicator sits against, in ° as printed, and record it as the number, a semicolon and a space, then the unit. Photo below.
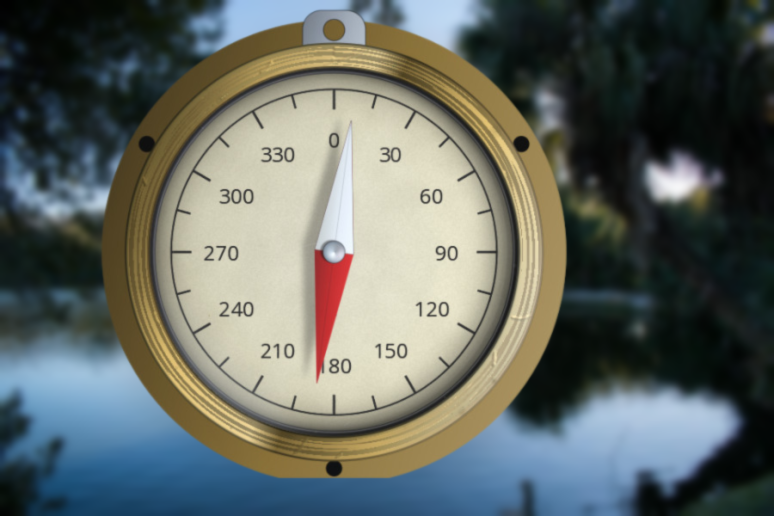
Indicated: 187.5; °
